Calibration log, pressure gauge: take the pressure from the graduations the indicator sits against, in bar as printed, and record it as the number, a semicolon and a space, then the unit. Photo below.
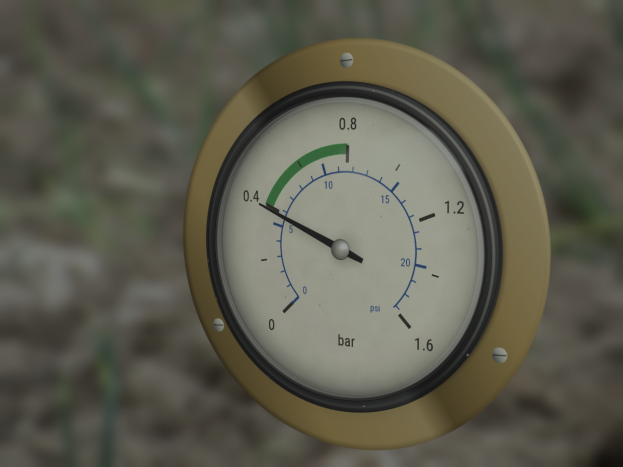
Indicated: 0.4; bar
